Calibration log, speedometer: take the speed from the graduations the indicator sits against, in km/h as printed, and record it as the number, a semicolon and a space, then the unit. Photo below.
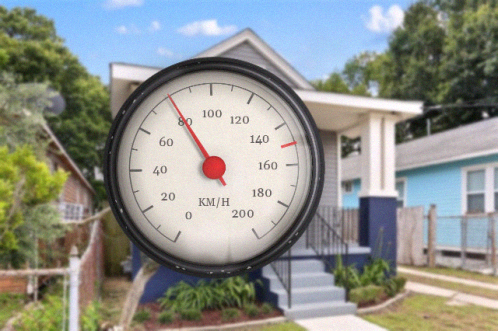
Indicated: 80; km/h
